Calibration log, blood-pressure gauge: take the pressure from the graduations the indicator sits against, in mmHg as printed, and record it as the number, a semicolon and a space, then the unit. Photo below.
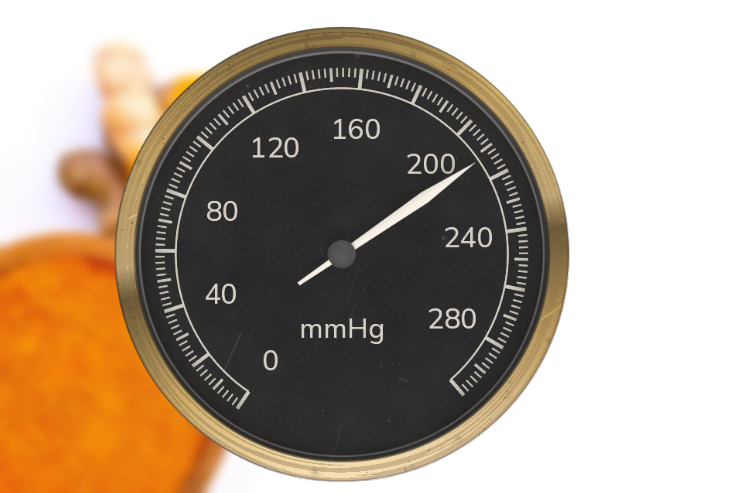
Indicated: 212; mmHg
